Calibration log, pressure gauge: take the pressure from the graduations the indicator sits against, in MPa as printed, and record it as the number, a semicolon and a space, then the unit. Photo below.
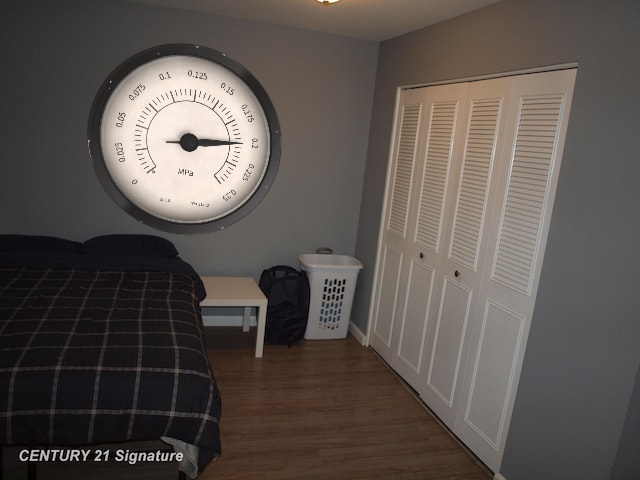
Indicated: 0.2; MPa
